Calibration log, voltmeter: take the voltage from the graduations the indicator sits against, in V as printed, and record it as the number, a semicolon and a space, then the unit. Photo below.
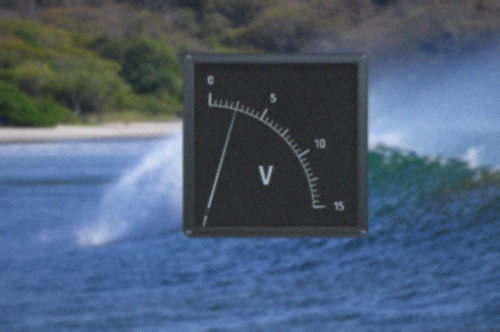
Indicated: 2.5; V
